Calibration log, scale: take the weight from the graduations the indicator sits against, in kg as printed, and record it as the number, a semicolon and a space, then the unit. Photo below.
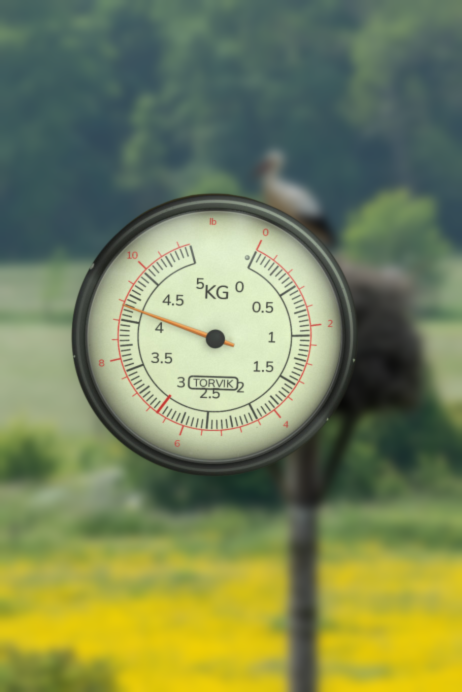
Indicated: 4.15; kg
